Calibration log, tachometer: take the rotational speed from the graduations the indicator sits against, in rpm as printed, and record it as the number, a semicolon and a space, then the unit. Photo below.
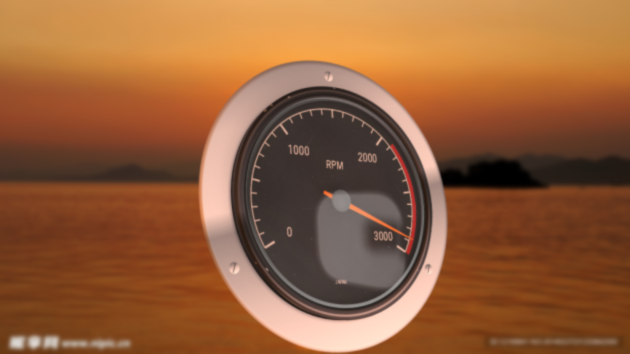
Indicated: 2900; rpm
